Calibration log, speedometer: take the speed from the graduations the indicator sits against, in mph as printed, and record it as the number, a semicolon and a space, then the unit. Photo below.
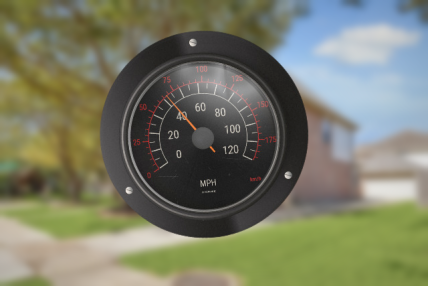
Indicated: 42.5; mph
